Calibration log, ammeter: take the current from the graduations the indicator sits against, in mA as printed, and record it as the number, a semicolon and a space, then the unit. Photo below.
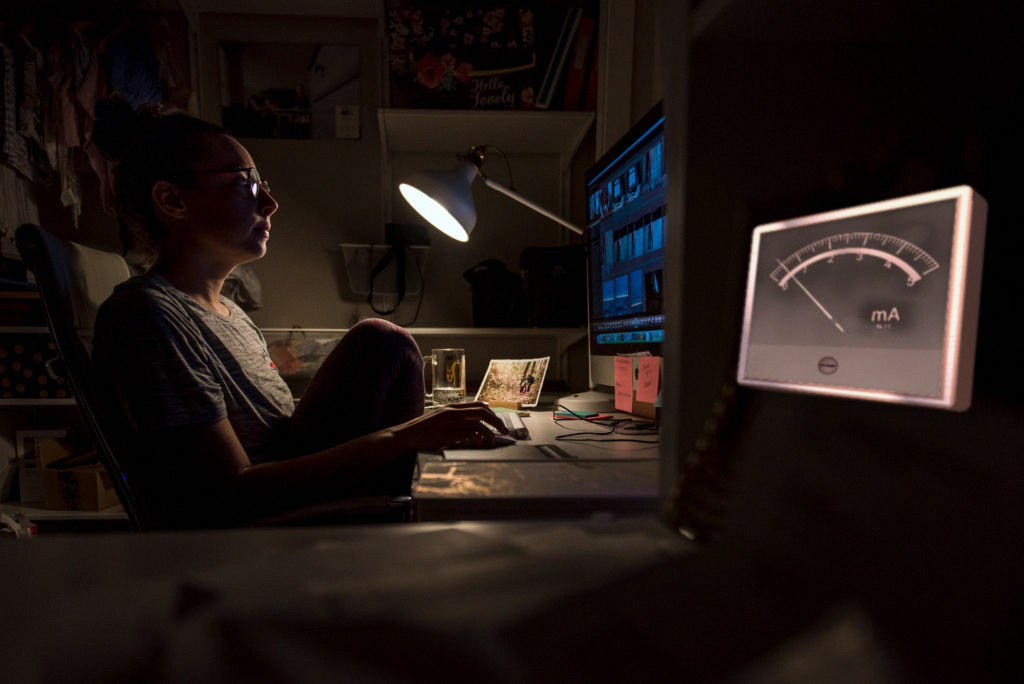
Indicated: 0.5; mA
